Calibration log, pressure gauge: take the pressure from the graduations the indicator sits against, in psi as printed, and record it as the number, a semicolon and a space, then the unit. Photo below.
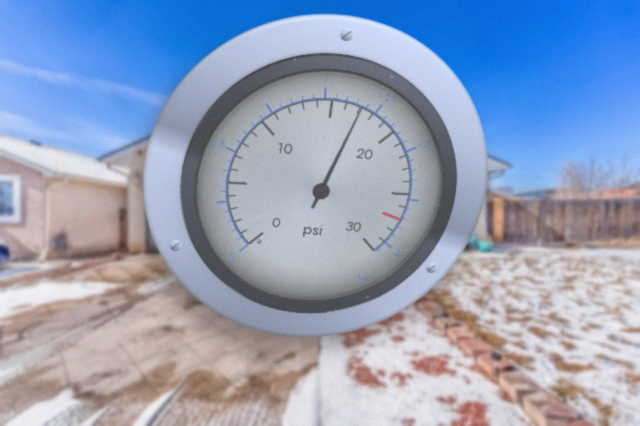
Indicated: 17; psi
